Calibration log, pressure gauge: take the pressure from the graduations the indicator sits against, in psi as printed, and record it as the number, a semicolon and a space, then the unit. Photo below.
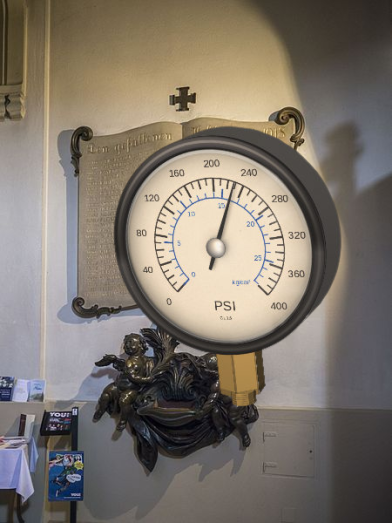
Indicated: 230; psi
